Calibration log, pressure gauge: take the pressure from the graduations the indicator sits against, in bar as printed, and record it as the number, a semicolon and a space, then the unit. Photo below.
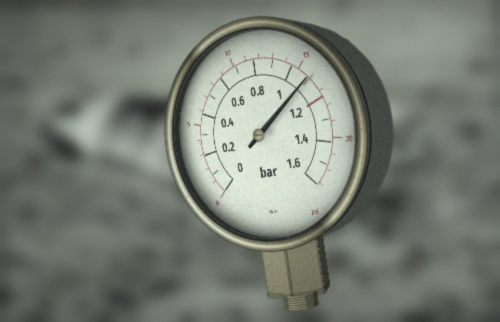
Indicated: 1.1; bar
